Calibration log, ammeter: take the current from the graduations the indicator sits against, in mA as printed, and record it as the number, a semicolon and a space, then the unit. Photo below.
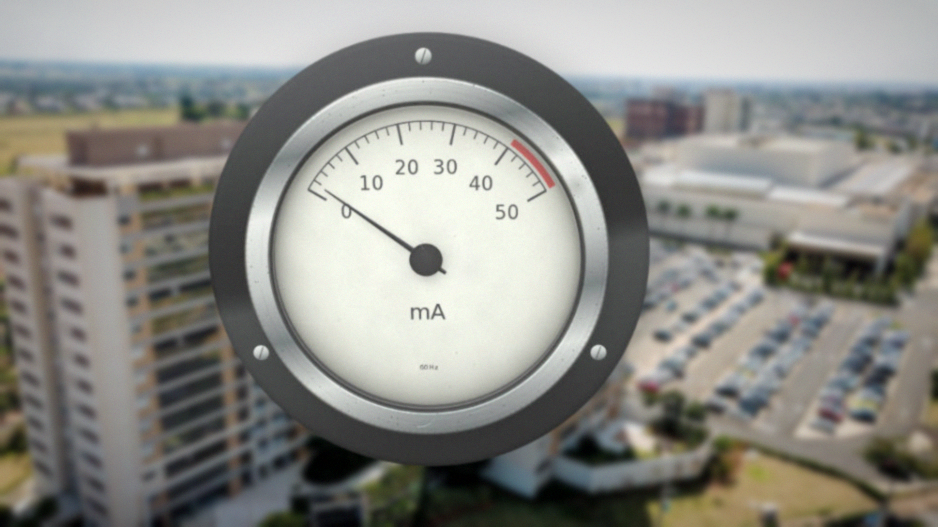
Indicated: 2; mA
